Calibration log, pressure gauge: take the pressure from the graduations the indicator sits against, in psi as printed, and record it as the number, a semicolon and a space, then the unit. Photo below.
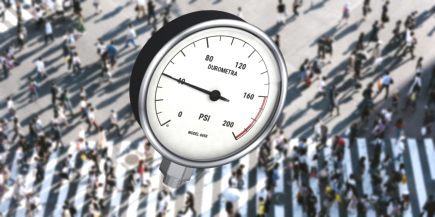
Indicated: 40; psi
